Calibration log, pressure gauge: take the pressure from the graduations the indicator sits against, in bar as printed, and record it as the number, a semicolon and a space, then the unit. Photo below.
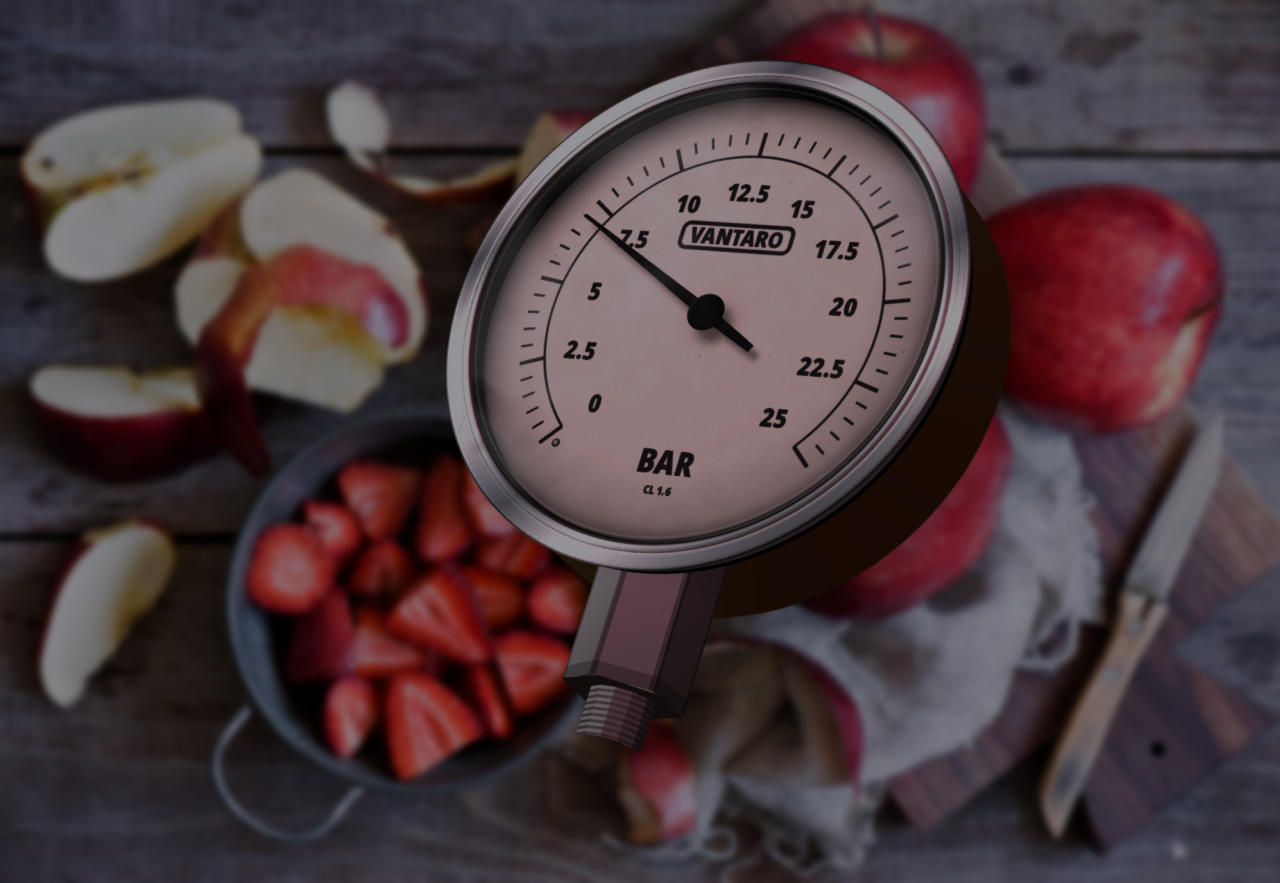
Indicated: 7; bar
